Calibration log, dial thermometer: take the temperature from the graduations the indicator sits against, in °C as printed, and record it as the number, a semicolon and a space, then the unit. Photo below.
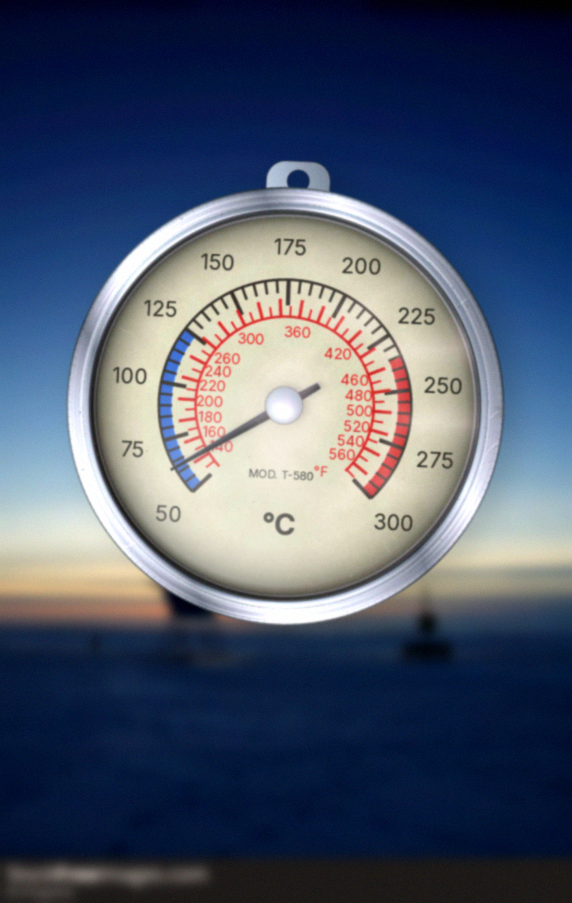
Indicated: 62.5; °C
